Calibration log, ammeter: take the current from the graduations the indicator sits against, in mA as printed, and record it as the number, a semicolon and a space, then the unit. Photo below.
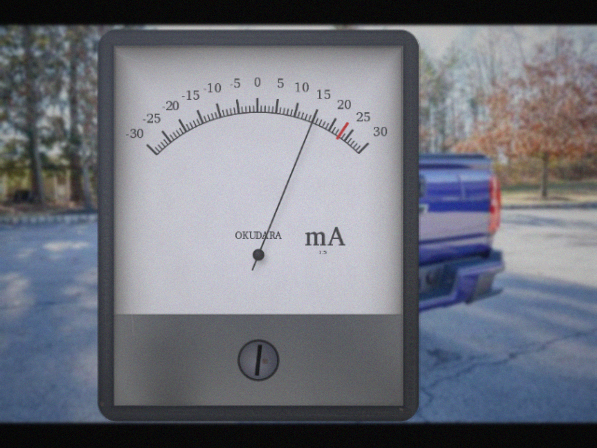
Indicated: 15; mA
